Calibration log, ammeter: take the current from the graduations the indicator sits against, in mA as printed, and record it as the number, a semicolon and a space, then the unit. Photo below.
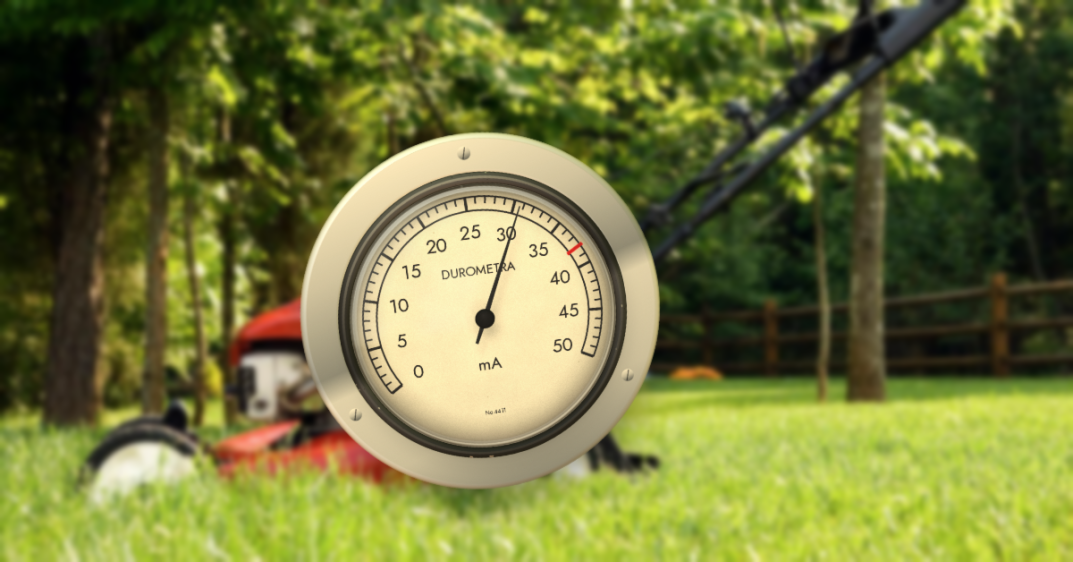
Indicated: 30.5; mA
